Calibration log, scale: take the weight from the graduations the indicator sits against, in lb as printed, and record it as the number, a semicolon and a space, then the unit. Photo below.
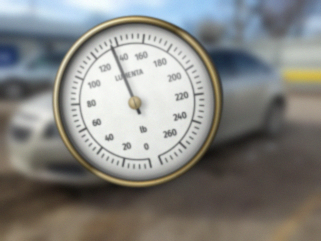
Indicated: 136; lb
